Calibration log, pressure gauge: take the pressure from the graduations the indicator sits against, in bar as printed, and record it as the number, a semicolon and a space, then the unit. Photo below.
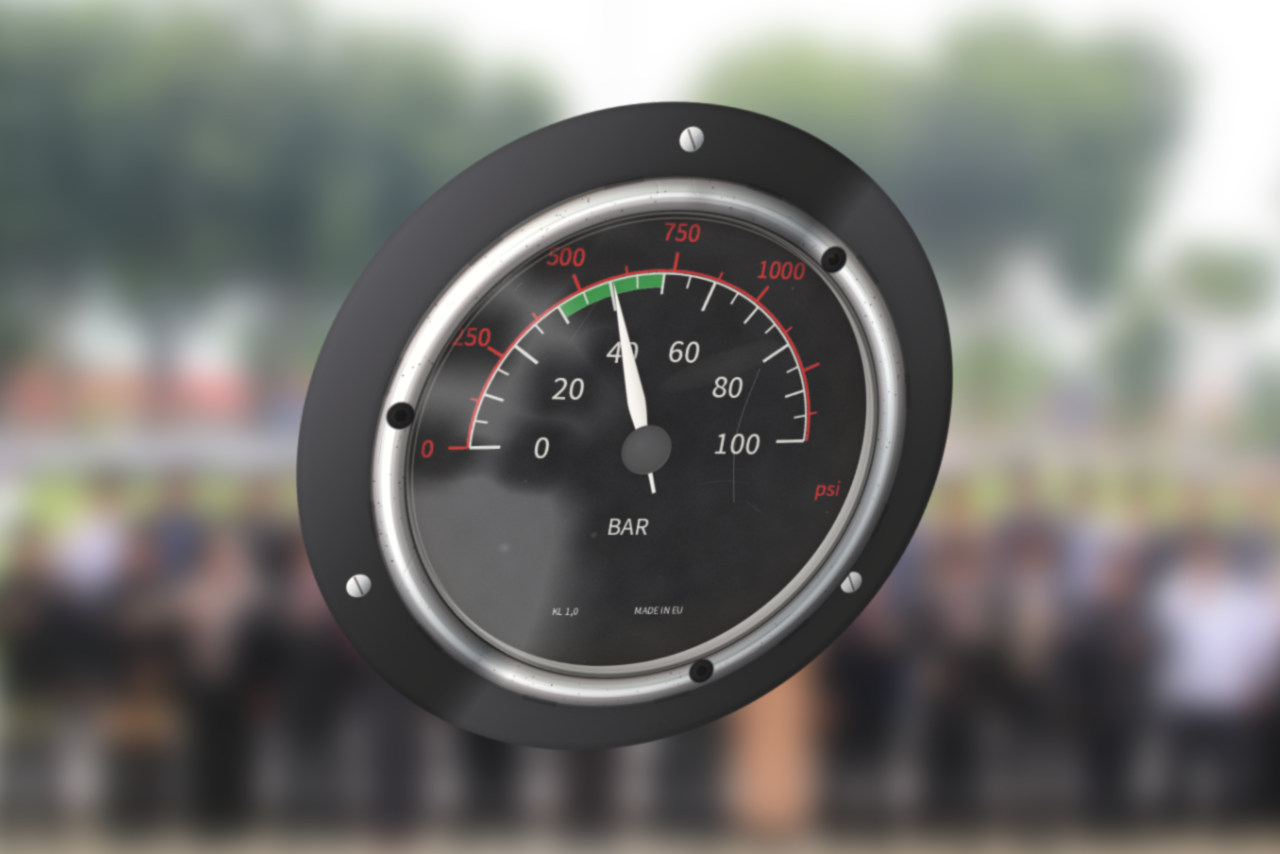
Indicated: 40; bar
